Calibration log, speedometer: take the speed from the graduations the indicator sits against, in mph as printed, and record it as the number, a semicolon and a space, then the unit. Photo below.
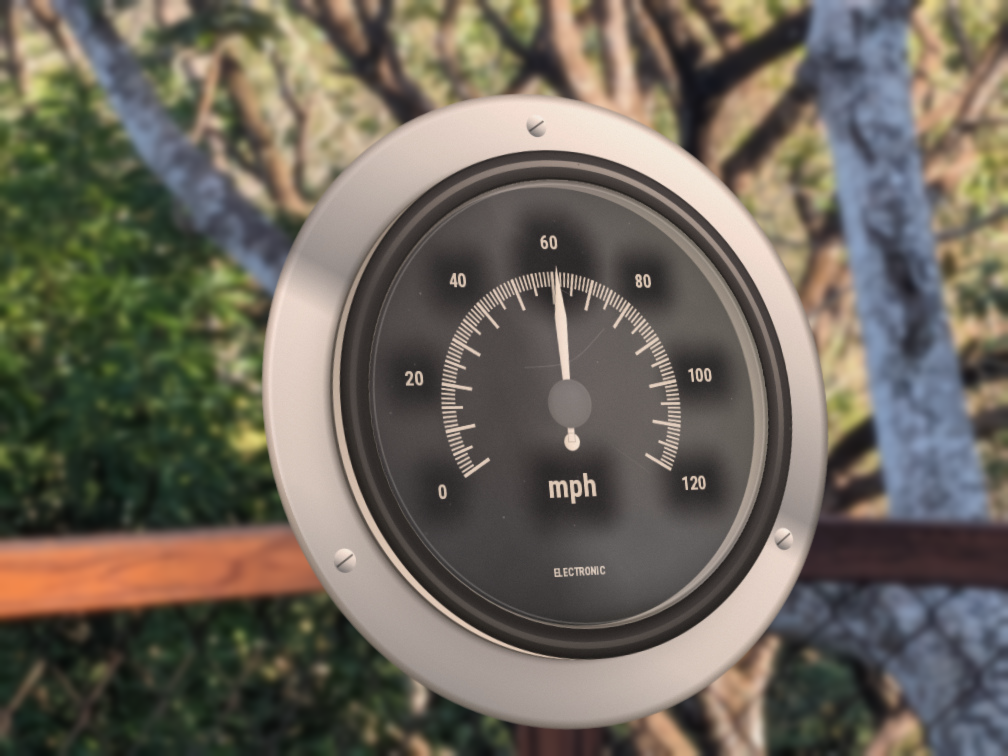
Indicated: 60; mph
